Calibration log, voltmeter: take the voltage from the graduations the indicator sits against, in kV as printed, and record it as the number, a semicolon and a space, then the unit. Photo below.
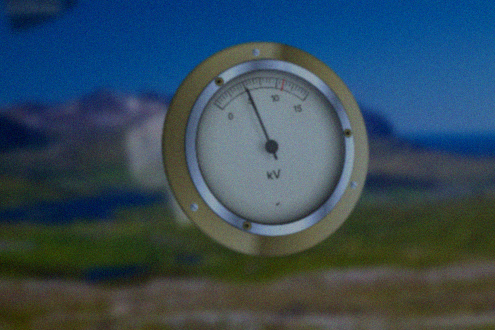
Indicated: 5; kV
